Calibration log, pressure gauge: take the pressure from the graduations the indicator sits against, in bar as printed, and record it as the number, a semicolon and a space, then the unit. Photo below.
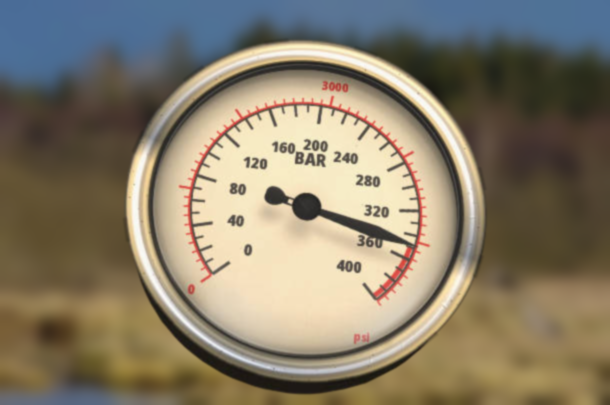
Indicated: 350; bar
